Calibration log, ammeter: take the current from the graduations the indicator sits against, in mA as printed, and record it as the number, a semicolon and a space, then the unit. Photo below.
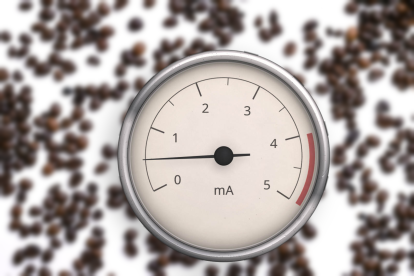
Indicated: 0.5; mA
